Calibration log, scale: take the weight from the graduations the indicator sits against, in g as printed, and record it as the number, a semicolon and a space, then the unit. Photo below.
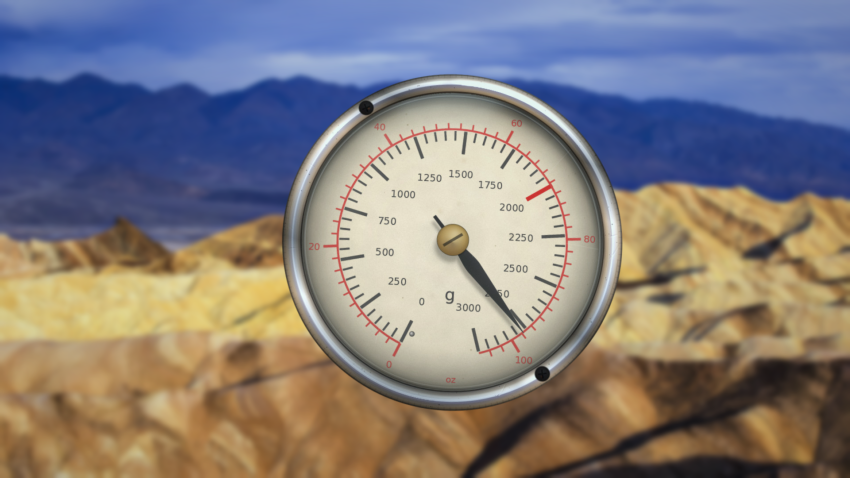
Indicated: 2775; g
